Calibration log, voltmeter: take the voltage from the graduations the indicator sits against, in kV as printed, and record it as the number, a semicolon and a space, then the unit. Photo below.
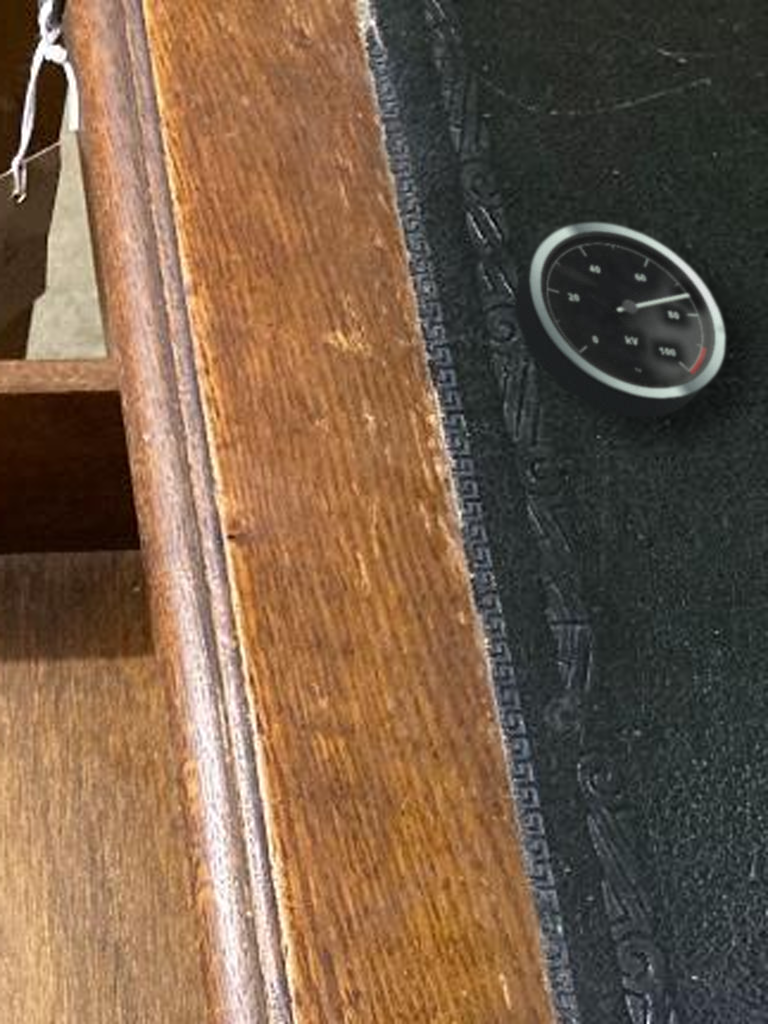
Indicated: 75; kV
